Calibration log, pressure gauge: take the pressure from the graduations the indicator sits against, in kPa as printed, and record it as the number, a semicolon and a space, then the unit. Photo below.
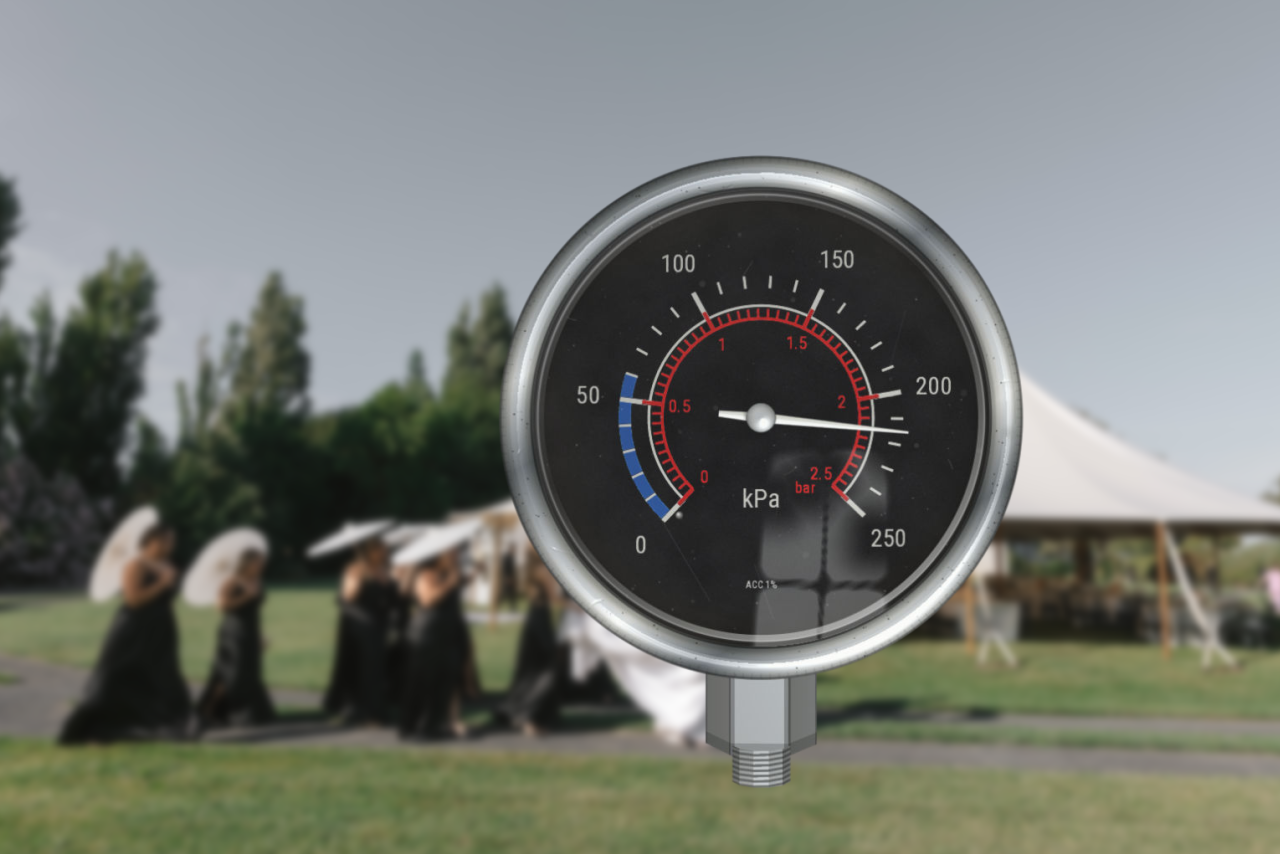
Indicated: 215; kPa
